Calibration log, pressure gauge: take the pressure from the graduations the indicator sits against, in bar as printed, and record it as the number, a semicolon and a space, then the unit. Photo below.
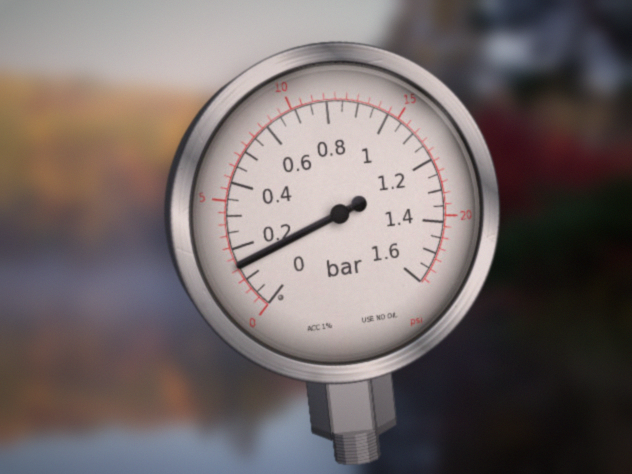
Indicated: 0.15; bar
